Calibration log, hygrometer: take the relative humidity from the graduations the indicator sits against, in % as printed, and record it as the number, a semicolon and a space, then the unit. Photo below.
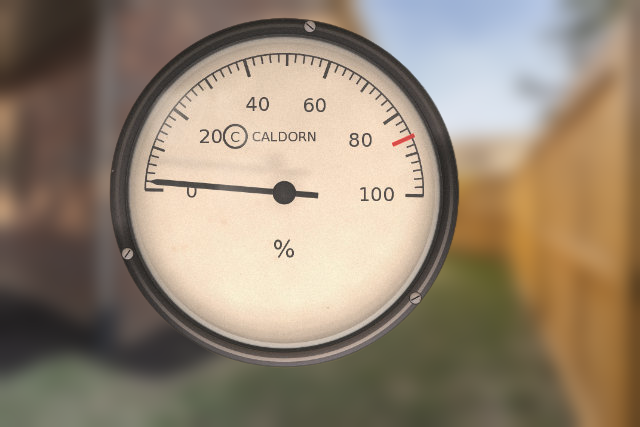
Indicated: 2; %
